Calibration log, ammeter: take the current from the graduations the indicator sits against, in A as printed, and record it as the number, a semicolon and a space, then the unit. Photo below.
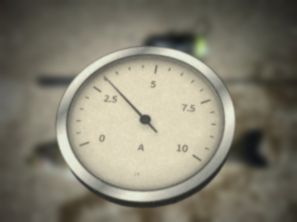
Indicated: 3; A
